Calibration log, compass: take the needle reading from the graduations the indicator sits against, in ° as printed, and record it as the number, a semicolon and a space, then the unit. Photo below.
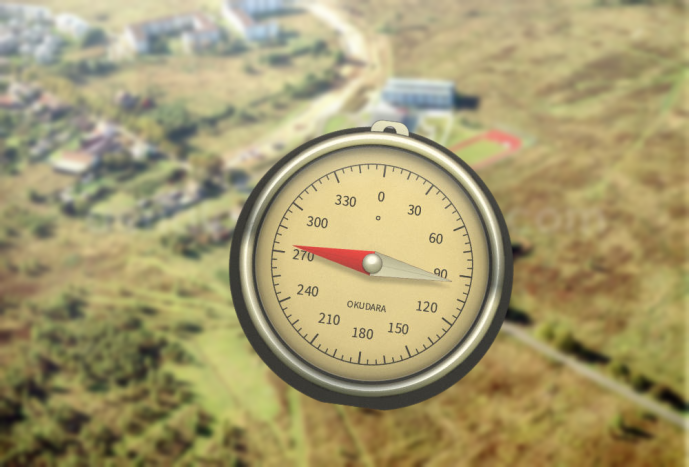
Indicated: 275; °
